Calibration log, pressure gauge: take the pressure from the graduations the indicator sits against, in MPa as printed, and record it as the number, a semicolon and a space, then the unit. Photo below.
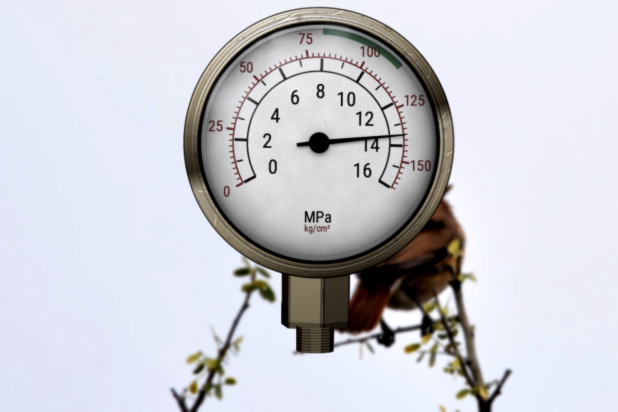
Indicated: 13.5; MPa
